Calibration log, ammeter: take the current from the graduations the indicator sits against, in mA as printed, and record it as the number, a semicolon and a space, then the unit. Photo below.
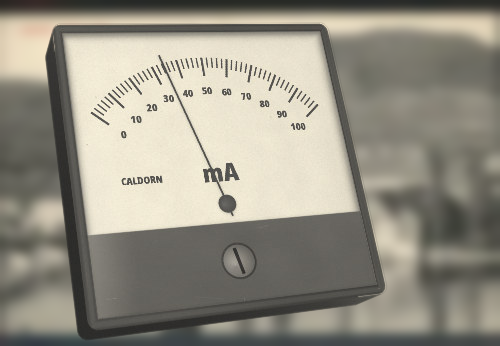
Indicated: 34; mA
